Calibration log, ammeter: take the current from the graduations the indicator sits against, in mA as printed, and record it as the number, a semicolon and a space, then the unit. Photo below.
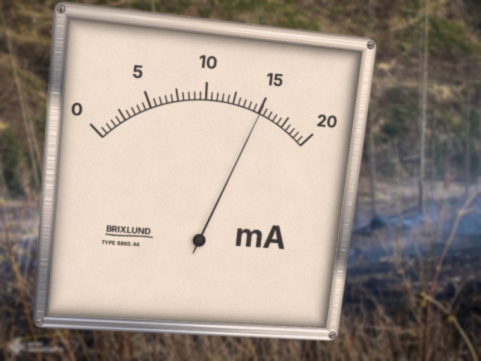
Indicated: 15; mA
